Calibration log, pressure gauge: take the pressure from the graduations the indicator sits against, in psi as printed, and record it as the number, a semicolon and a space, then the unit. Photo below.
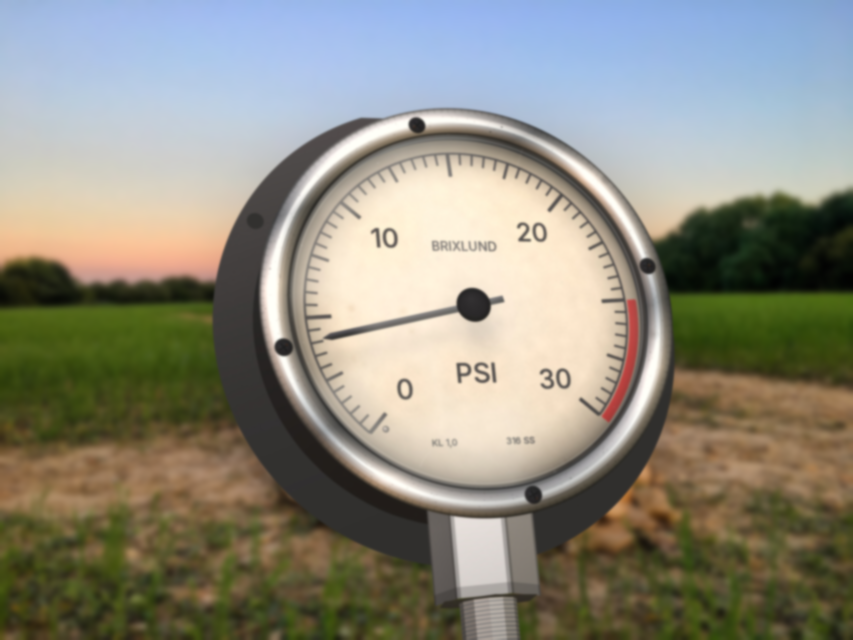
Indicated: 4; psi
